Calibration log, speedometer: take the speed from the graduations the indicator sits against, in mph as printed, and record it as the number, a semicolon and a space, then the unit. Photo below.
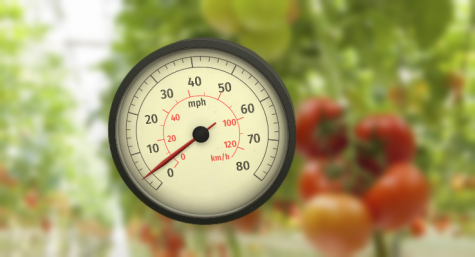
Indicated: 4; mph
